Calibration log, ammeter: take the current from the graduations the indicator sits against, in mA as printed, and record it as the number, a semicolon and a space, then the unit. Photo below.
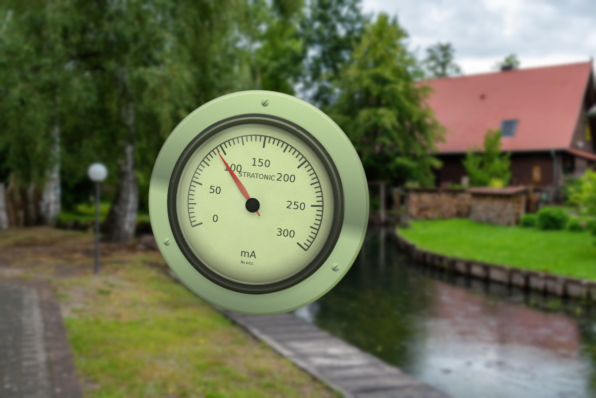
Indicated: 95; mA
